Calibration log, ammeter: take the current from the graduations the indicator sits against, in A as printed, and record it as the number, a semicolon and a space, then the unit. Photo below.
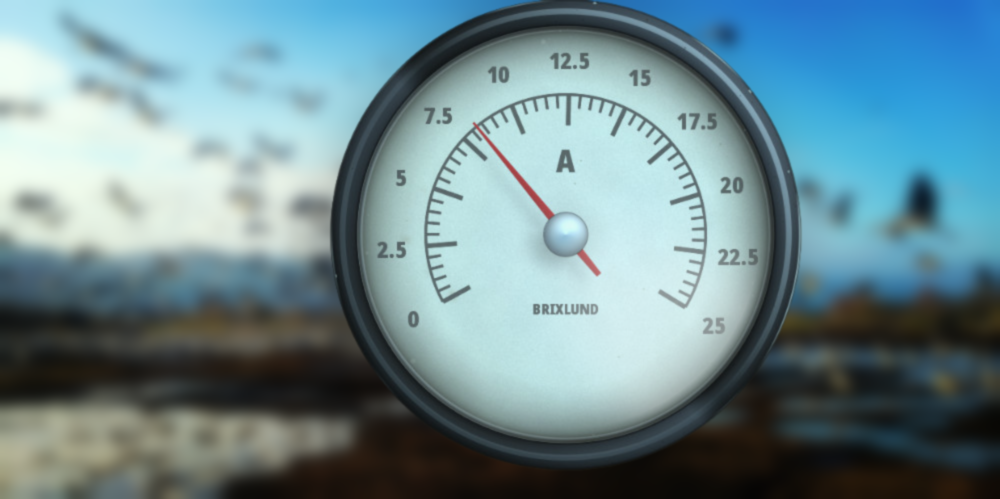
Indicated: 8.25; A
